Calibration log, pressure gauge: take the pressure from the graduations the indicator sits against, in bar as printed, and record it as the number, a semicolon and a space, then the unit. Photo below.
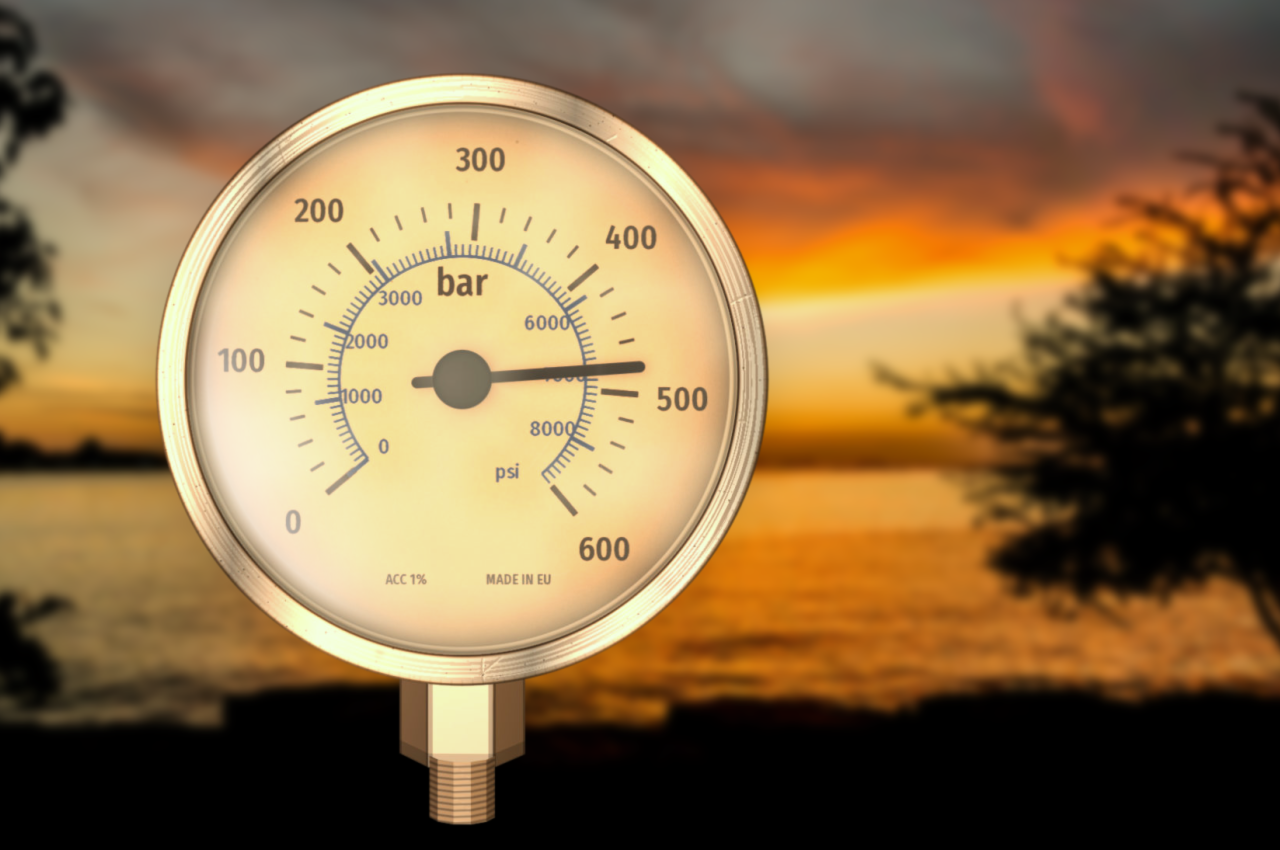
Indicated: 480; bar
